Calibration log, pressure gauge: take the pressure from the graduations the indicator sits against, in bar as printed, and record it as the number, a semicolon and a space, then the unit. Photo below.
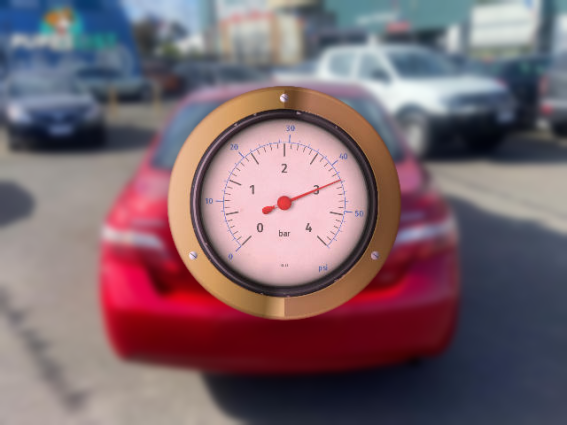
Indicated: 3; bar
